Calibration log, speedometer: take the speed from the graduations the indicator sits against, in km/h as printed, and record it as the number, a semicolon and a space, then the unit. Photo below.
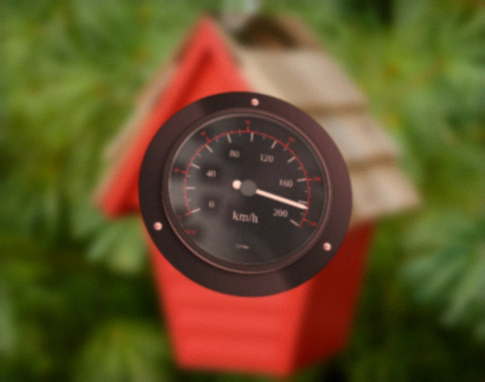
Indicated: 185; km/h
